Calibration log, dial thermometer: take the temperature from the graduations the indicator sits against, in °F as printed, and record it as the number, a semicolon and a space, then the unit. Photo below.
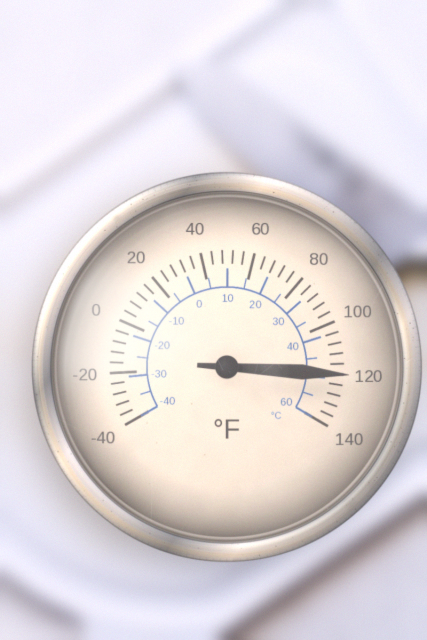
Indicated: 120; °F
